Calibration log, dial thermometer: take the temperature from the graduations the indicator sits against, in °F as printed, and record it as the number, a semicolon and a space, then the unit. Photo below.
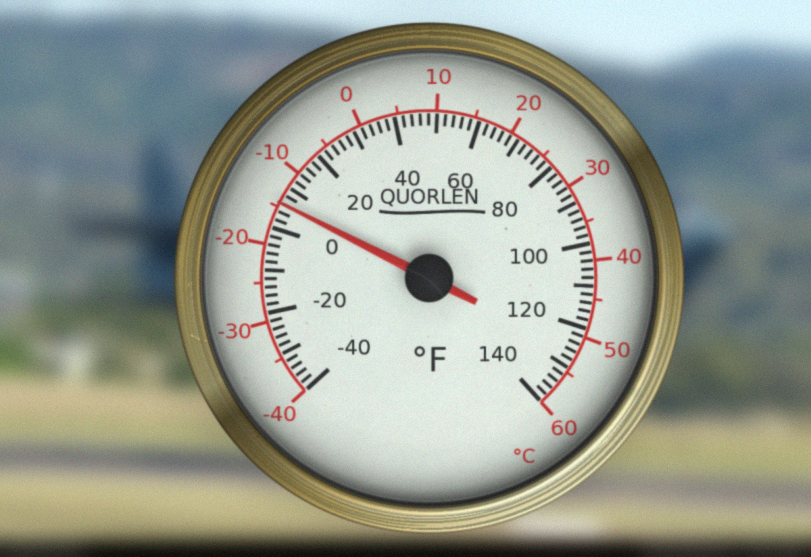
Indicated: 6; °F
